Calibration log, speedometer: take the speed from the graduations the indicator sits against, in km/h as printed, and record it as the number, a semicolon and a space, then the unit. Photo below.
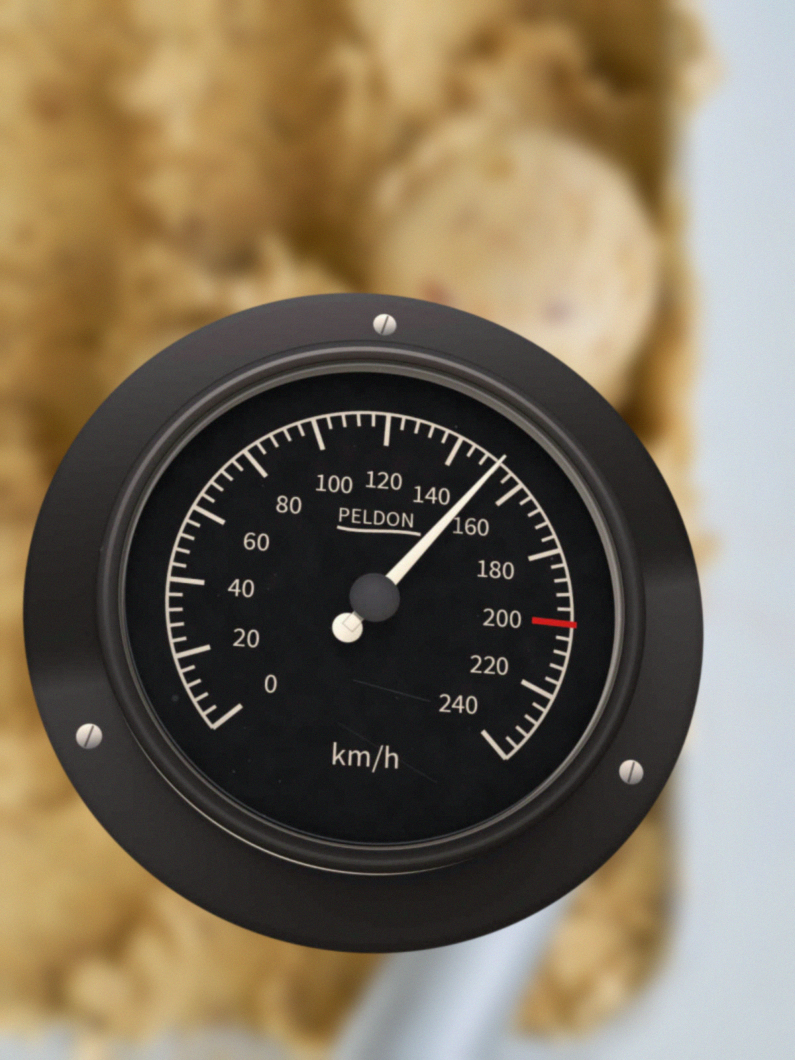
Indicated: 152; km/h
